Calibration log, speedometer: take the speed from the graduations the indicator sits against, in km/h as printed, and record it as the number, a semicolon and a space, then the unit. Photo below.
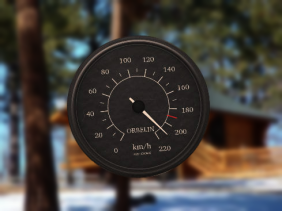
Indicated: 210; km/h
